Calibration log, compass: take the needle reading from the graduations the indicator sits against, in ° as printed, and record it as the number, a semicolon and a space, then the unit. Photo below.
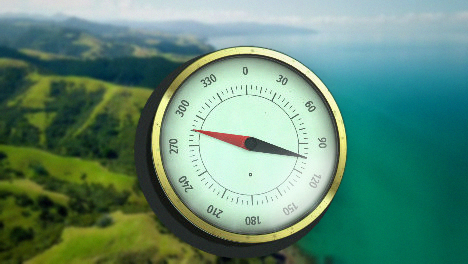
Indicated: 285; °
